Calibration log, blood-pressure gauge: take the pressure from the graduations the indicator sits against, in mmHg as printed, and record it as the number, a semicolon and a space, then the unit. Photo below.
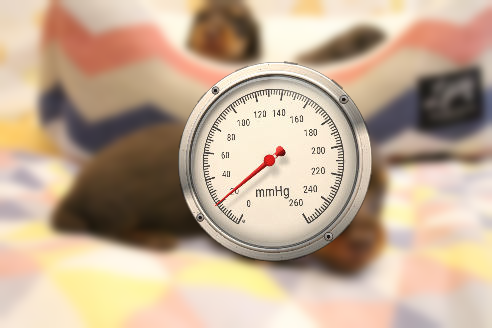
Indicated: 20; mmHg
